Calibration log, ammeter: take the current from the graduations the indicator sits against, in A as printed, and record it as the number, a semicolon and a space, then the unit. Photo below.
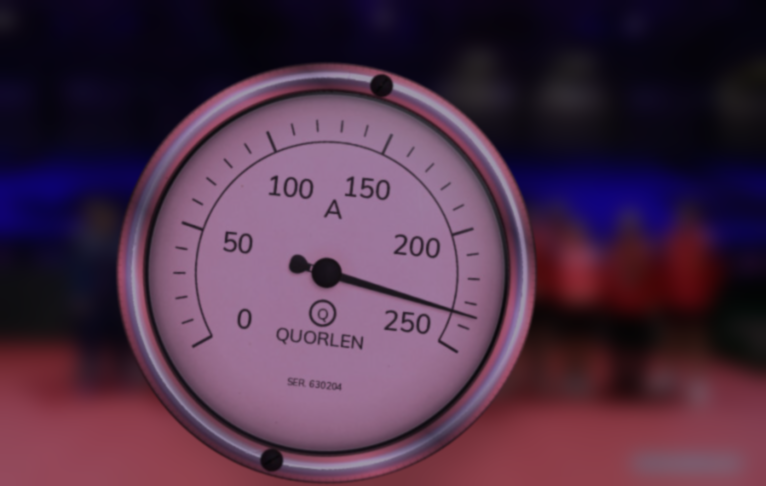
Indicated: 235; A
